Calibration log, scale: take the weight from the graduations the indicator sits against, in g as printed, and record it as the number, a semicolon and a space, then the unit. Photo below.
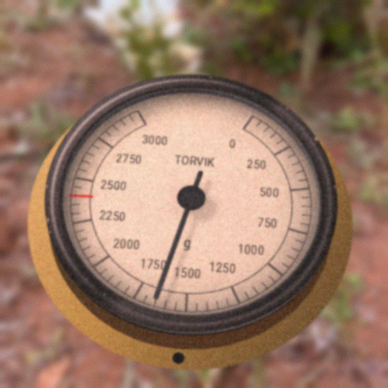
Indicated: 1650; g
